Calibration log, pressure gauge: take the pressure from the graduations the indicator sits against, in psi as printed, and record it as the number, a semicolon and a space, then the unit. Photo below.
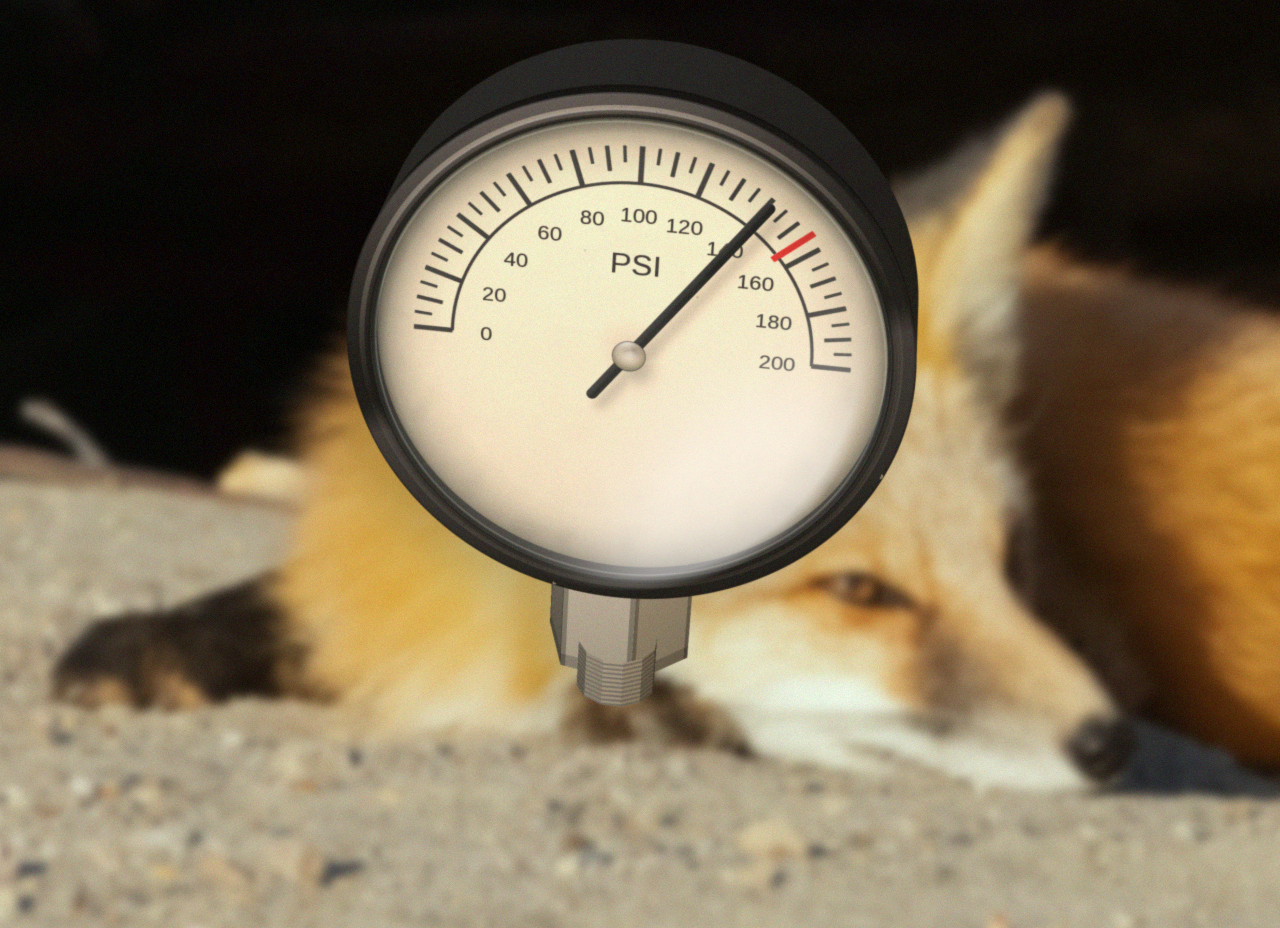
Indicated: 140; psi
